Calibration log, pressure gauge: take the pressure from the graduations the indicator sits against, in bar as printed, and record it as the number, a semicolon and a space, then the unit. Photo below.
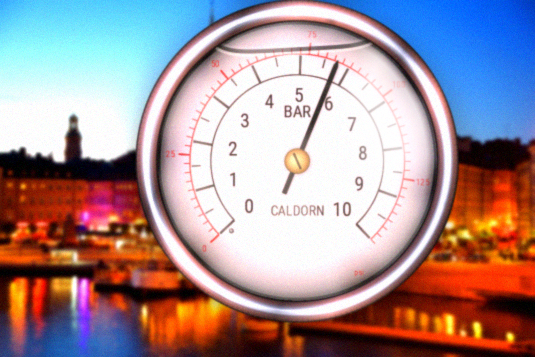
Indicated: 5.75; bar
